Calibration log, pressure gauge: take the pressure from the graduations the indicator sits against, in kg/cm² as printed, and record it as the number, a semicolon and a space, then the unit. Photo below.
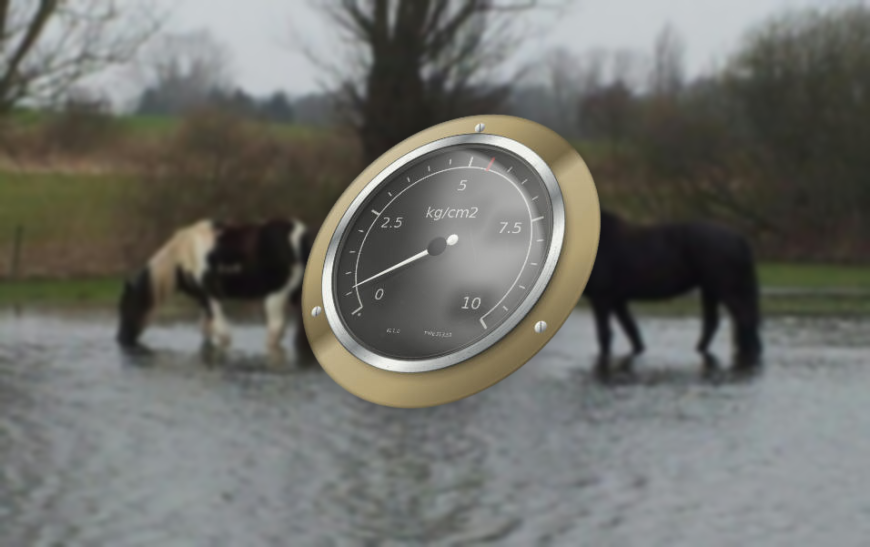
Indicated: 0.5; kg/cm²
